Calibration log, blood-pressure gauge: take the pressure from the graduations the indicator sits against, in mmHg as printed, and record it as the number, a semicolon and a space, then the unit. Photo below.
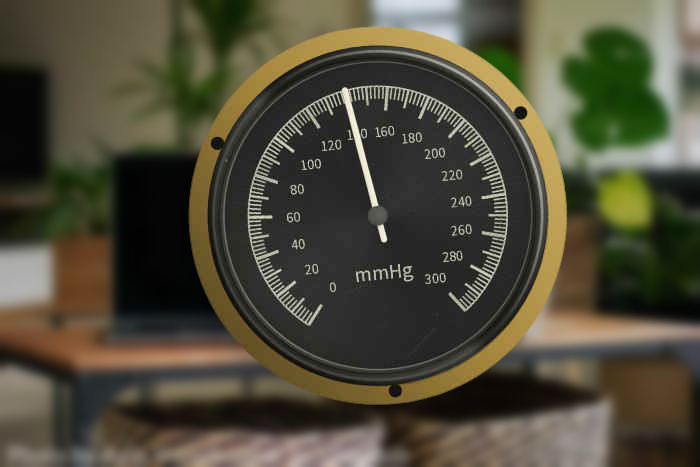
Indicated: 140; mmHg
